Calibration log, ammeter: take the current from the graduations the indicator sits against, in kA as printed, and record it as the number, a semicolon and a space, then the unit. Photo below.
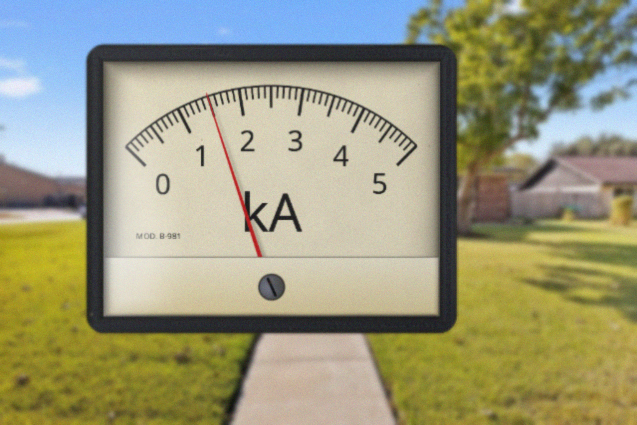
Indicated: 1.5; kA
